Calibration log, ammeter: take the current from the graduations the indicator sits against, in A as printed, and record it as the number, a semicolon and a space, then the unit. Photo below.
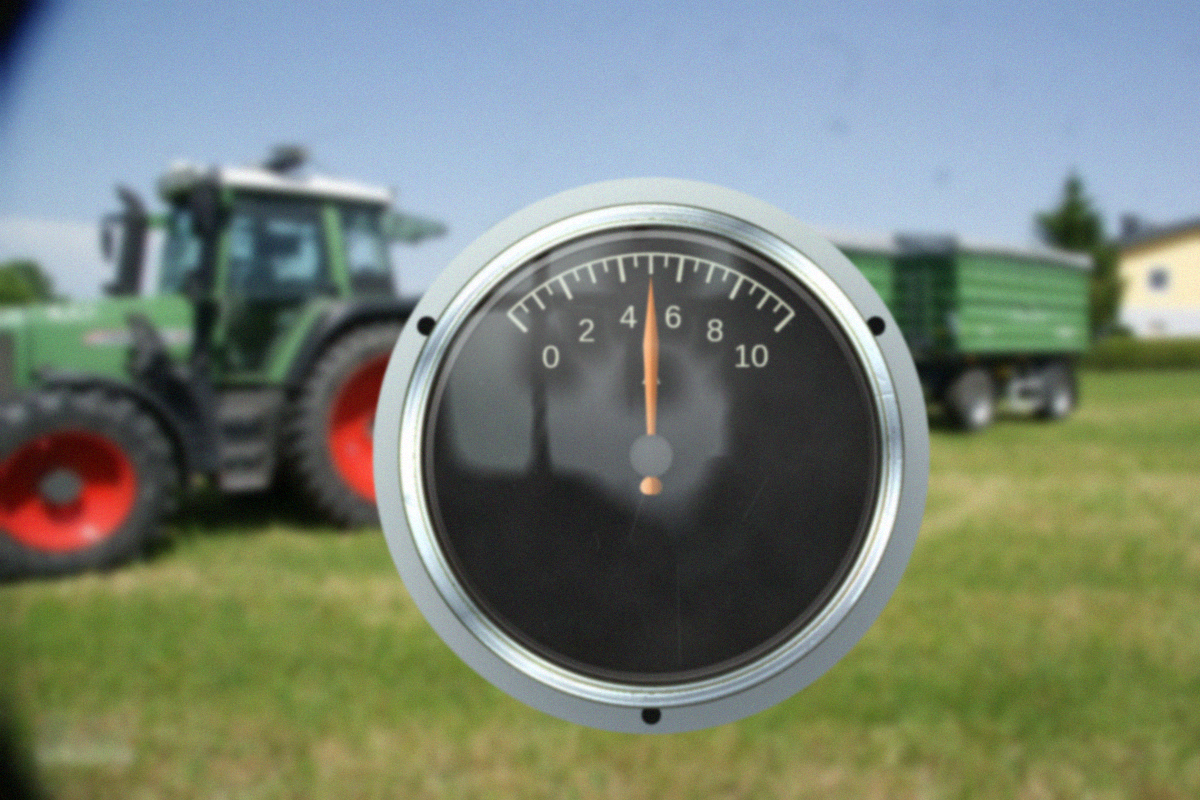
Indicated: 5; A
